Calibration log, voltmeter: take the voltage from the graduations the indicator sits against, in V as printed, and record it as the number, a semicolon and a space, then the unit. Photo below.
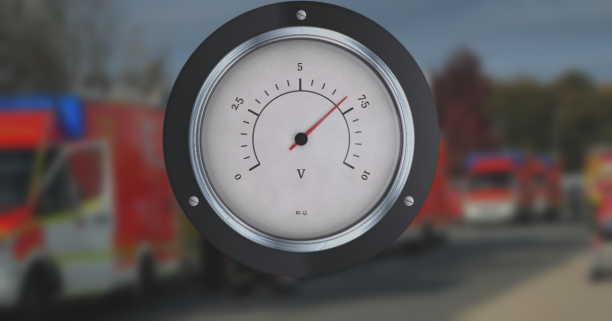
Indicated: 7; V
